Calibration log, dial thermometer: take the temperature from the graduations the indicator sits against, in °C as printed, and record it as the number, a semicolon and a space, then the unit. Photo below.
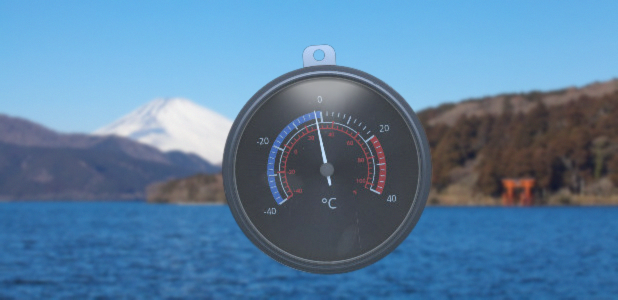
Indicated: -2; °C
